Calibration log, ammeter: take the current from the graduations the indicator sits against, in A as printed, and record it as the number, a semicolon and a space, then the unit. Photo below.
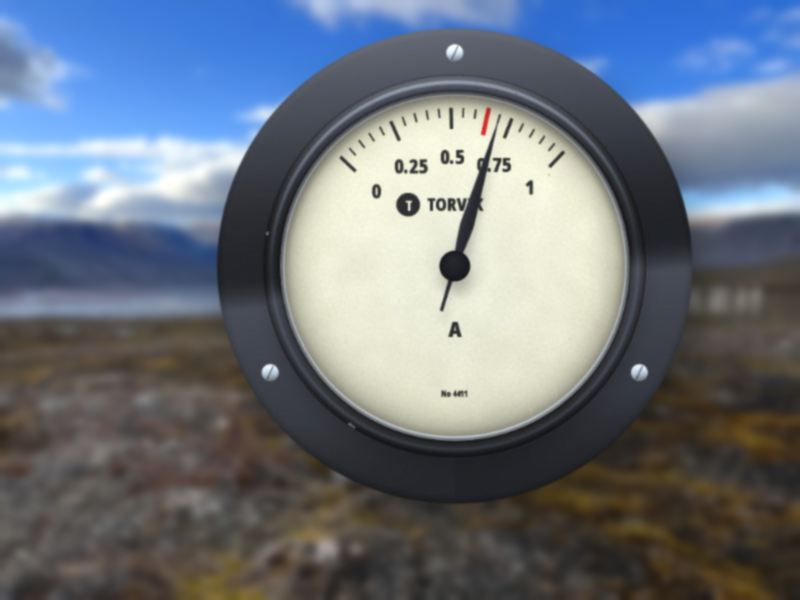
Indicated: 0.7; A
